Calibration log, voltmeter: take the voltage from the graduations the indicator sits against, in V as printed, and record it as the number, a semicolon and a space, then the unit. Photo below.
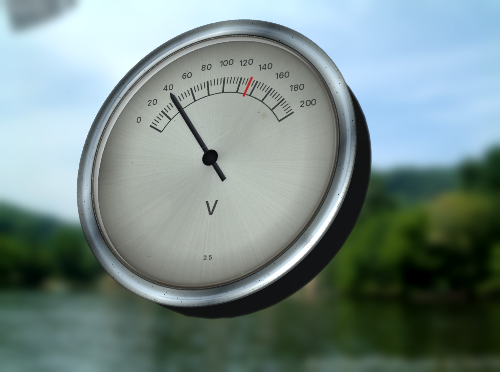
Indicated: 40; V
